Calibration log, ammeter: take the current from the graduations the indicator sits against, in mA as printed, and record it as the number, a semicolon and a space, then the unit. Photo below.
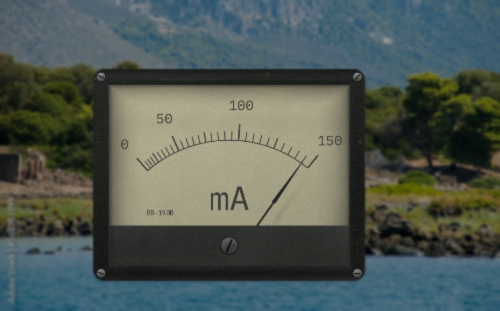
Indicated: 145; mA
